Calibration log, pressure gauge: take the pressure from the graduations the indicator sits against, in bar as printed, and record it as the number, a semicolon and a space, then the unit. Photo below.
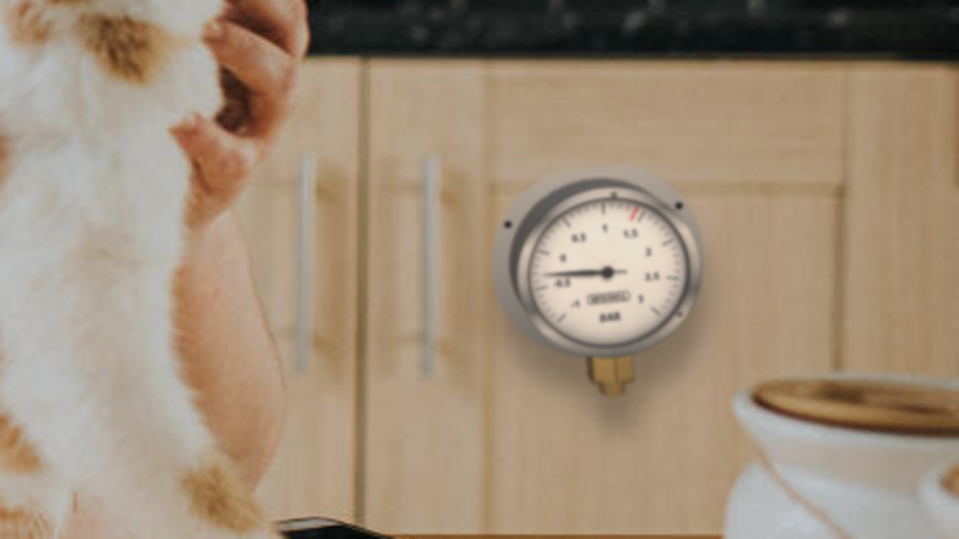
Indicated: -0.3; bar
